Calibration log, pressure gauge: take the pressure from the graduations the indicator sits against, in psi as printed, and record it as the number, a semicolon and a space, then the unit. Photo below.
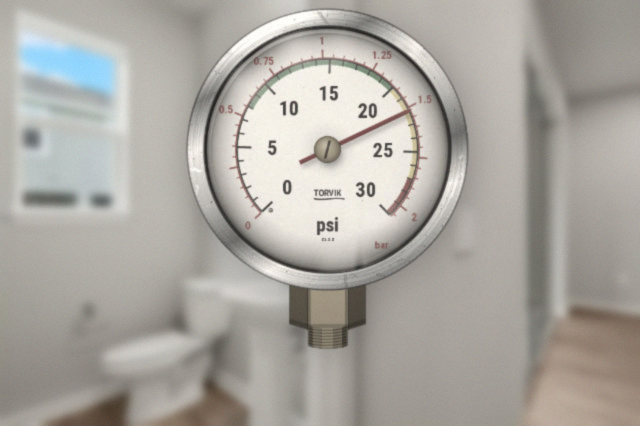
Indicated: 22; psi
